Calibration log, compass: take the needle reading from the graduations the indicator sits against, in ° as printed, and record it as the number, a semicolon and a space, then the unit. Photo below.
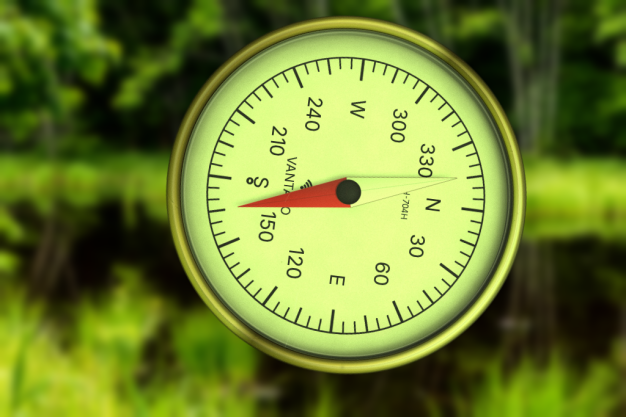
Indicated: 165; °
